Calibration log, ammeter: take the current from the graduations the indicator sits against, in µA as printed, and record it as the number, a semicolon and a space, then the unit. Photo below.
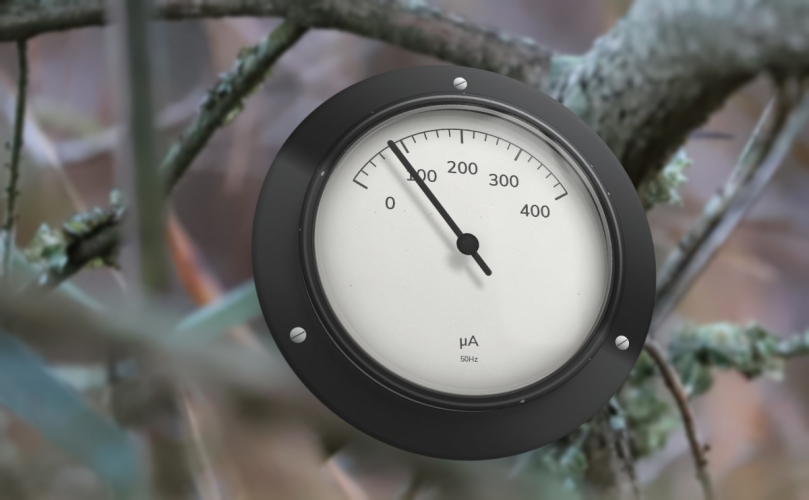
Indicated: 80; µA
